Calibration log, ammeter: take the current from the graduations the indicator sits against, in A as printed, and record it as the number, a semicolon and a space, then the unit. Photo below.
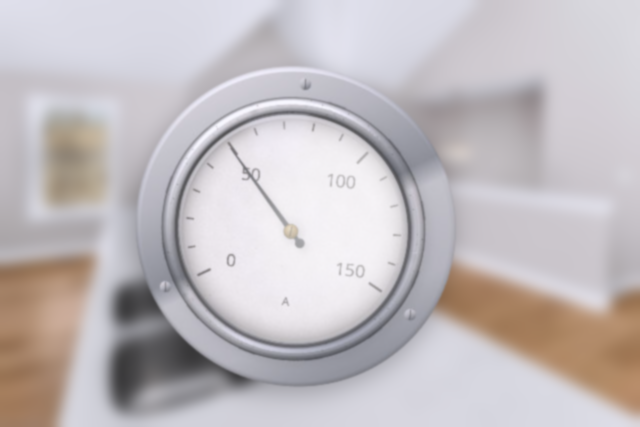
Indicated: 50; A
